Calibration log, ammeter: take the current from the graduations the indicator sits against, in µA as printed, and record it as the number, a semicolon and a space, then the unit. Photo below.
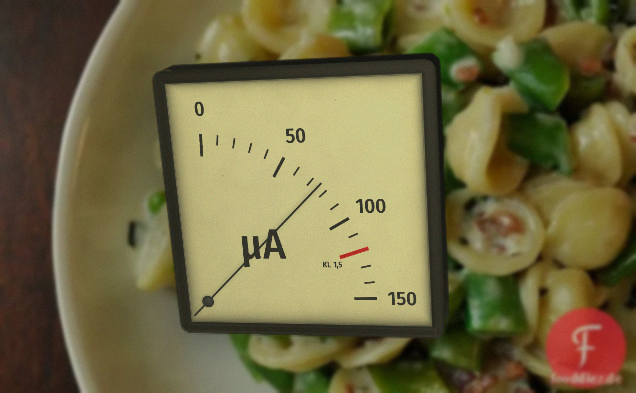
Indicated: 75; µA
